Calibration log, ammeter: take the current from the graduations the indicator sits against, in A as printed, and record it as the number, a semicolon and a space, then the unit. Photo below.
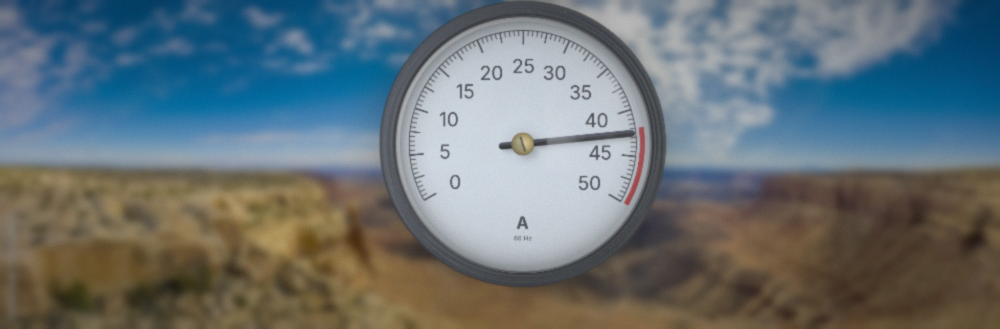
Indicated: 42.5; A
